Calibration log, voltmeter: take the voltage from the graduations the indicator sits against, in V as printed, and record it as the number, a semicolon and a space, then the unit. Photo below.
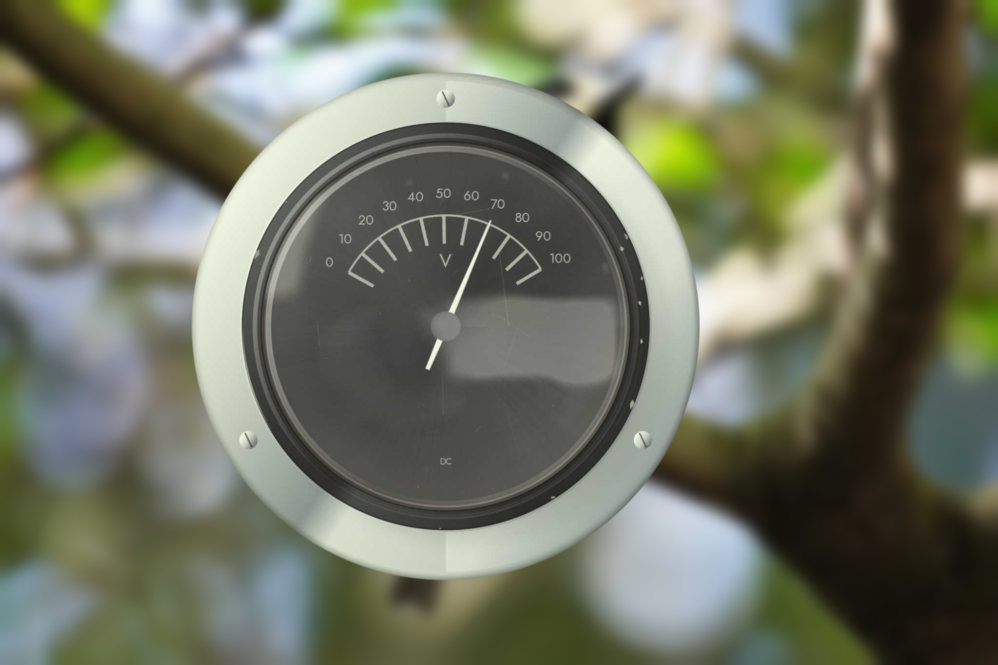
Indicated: 70; V
